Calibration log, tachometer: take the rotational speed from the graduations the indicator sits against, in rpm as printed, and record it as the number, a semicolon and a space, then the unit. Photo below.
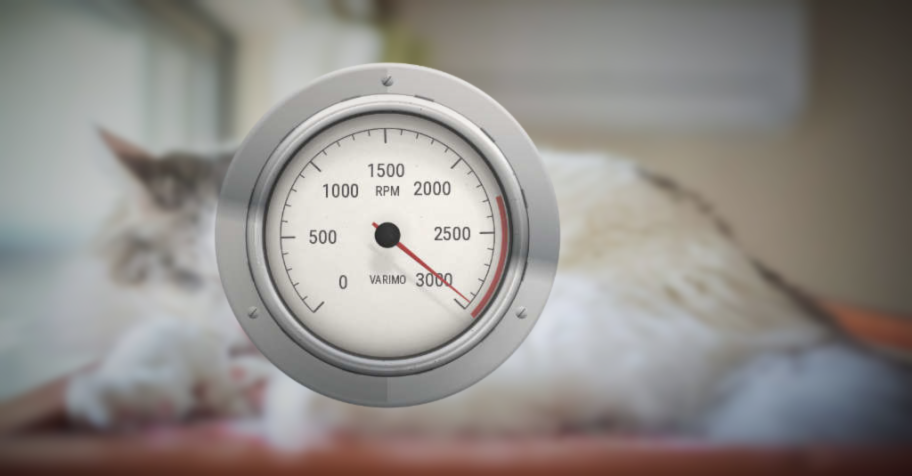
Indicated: 2950; rpm
